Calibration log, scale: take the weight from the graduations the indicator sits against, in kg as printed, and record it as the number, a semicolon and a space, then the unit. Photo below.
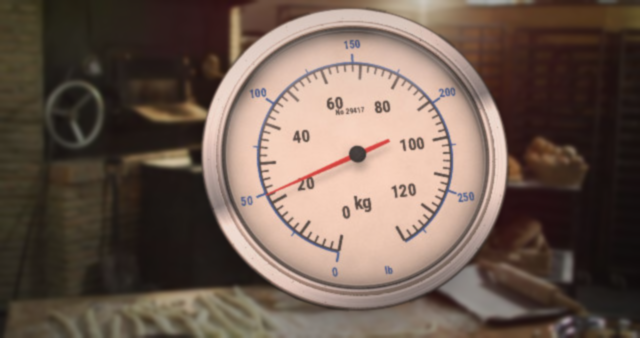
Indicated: 22; kg
